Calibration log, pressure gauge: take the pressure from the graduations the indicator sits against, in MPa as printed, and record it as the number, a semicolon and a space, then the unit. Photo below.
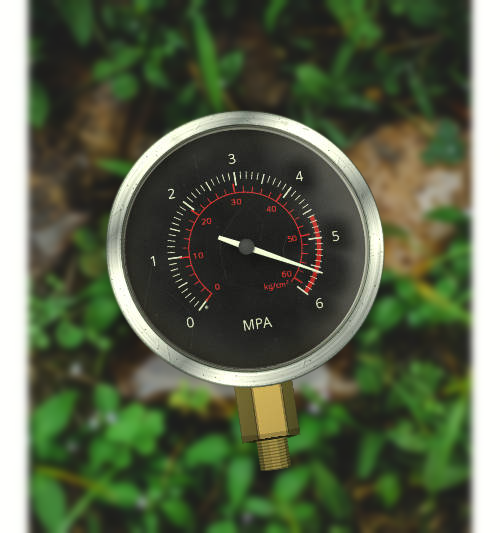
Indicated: 5.6; MPa
